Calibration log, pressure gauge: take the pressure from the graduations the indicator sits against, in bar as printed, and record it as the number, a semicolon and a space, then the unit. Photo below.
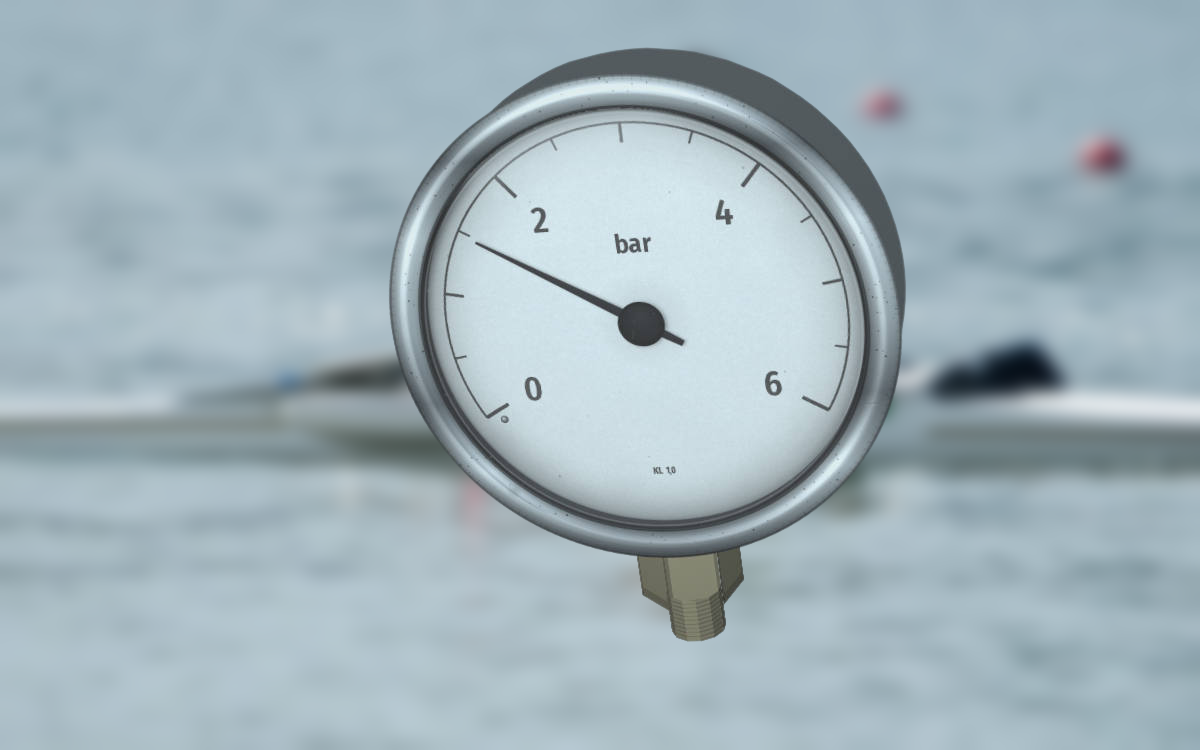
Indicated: 1.5; bar
